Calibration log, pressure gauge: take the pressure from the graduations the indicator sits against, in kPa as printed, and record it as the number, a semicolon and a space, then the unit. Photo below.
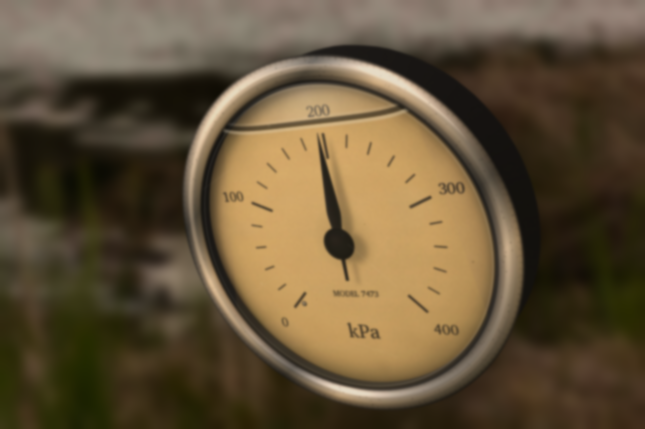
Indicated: 200; kPa
